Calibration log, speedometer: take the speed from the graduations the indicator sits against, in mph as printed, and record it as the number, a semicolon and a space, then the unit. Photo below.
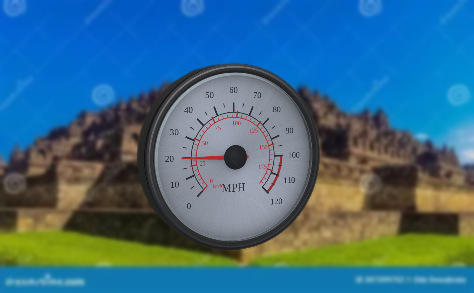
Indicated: 20; mph
